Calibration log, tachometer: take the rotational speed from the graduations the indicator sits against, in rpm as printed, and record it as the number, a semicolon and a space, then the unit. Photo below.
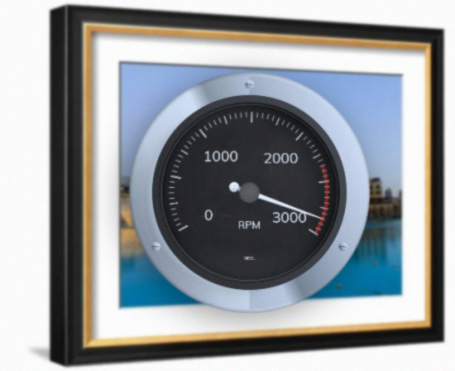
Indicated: 2850; rpm
